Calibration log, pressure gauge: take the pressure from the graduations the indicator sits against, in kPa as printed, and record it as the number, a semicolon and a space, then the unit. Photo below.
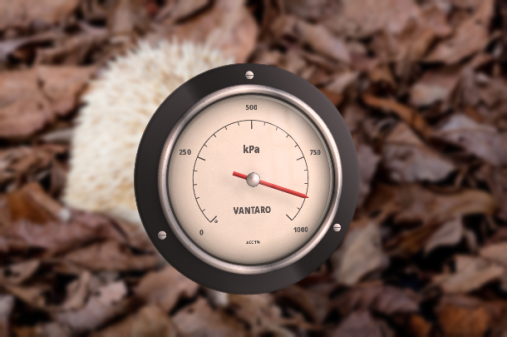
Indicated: 900; kPa
